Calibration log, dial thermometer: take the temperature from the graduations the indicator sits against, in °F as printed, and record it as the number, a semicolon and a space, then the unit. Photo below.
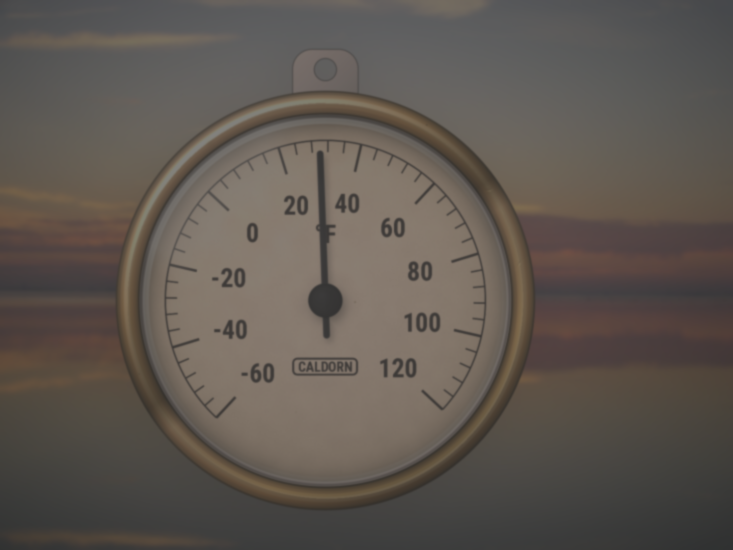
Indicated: 30; °F
